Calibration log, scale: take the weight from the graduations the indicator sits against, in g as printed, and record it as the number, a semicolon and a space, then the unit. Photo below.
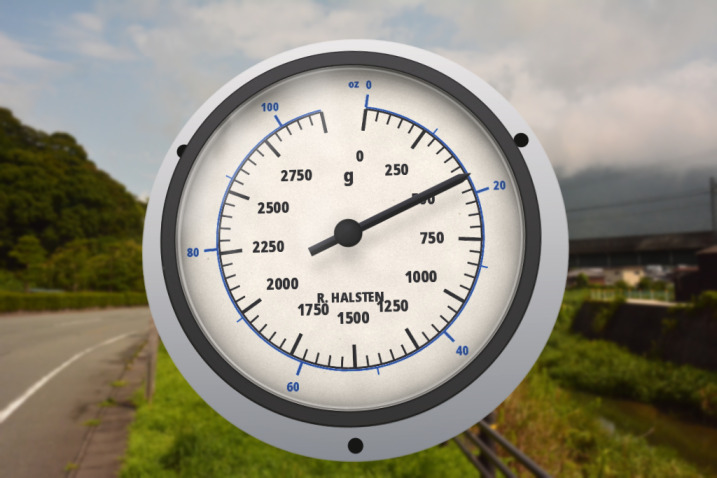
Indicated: 500; g
